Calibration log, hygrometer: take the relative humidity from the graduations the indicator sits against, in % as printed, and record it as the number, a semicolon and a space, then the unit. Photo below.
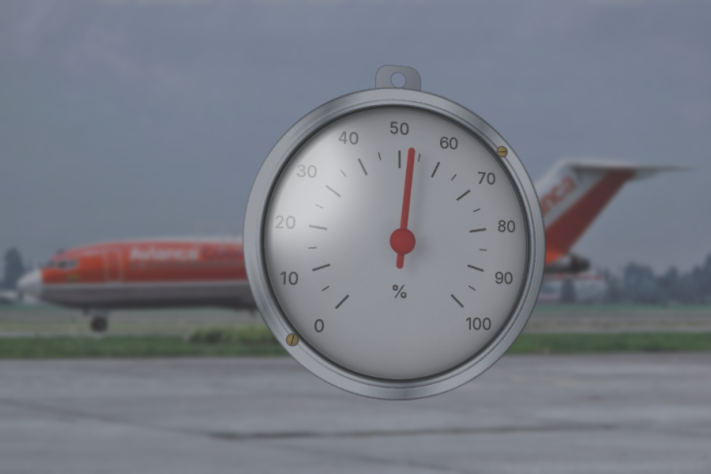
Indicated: 52.5; %
